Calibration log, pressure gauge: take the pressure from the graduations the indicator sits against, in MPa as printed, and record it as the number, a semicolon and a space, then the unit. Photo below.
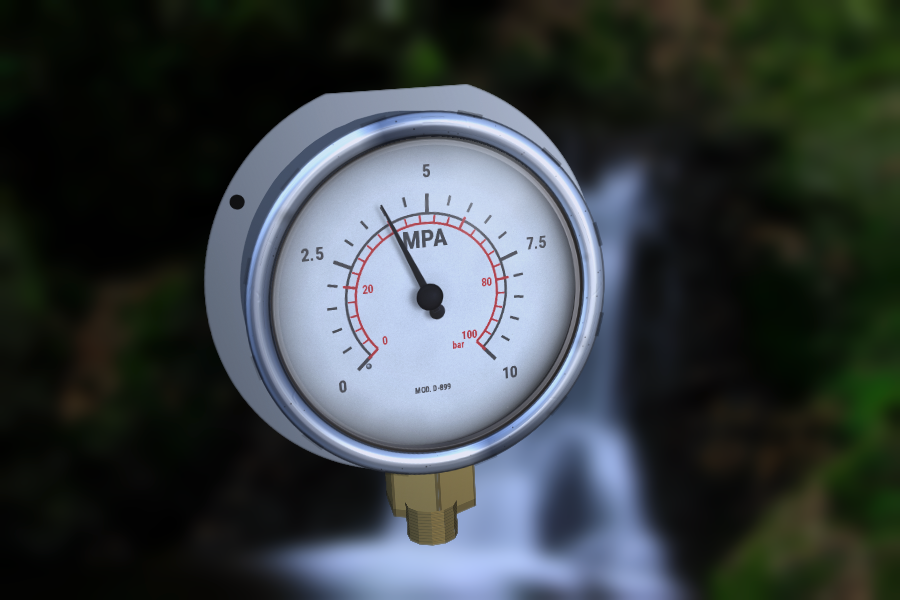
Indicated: 4; MPa
